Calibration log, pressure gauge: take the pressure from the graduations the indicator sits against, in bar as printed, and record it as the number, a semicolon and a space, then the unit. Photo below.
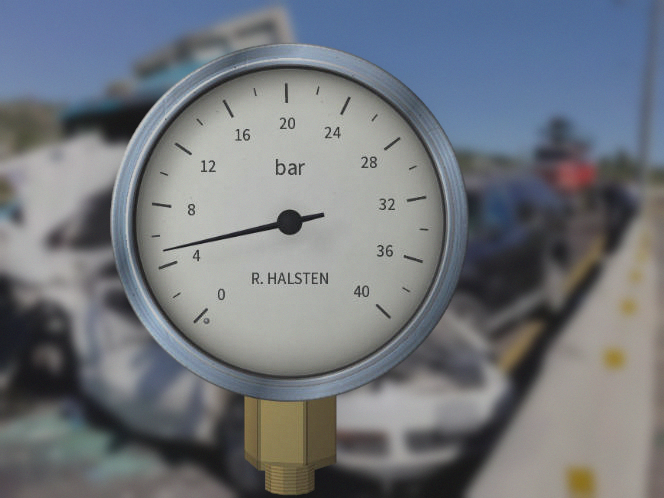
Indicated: 5; bar
